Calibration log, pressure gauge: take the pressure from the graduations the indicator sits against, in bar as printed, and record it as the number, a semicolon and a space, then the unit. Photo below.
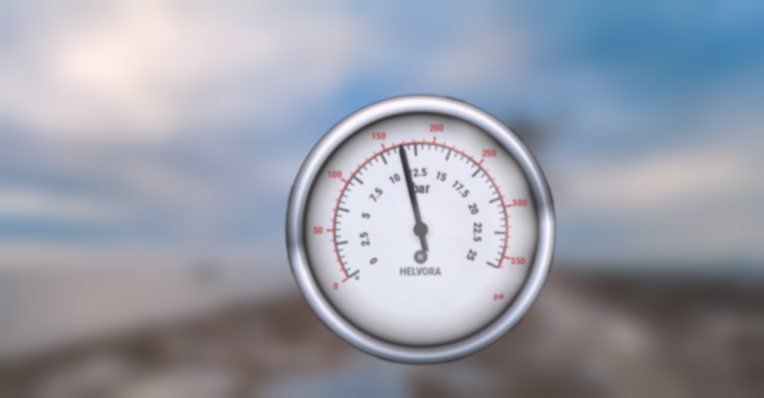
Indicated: 11.5; bar
